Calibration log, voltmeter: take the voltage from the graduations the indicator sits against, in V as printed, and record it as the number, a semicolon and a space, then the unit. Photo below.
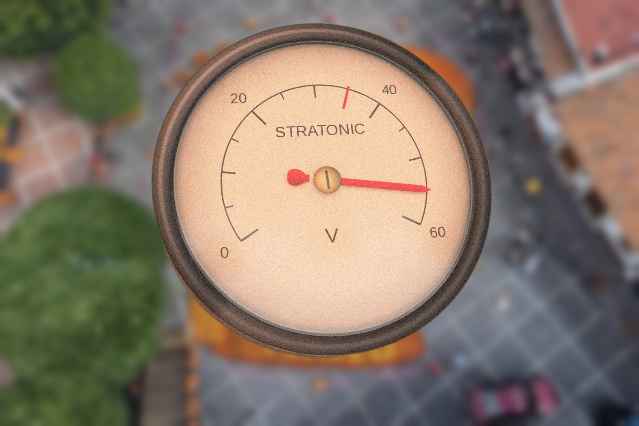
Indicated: 55; V
